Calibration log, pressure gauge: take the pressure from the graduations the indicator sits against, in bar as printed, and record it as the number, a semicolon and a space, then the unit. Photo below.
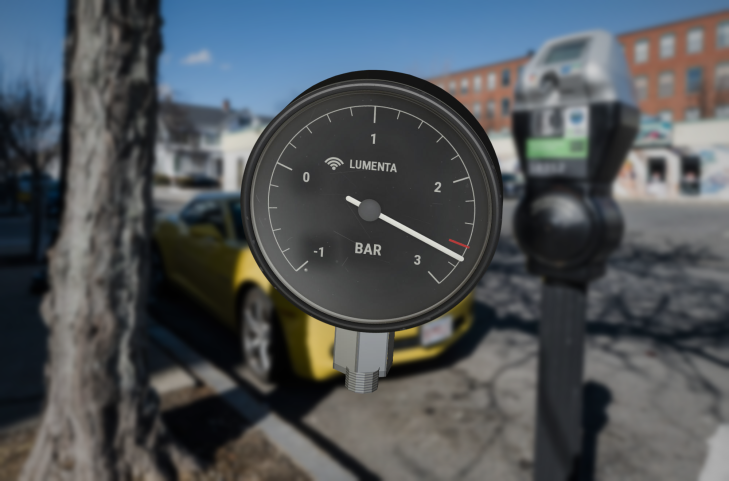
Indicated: 2.7; bar
